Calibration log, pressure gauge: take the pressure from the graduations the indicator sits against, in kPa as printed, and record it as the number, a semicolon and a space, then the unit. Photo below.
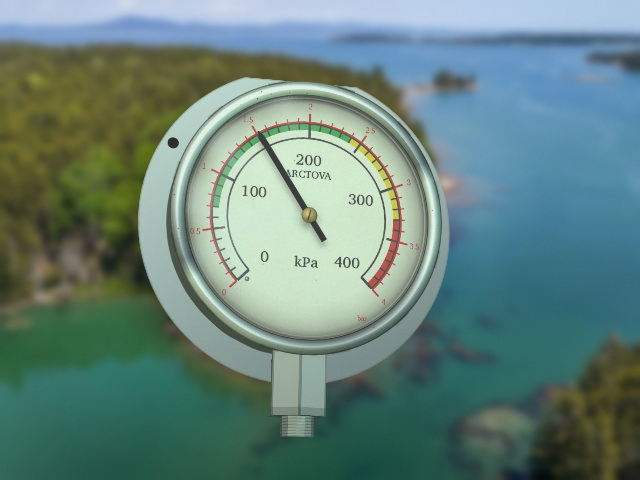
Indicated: 150; kPa
